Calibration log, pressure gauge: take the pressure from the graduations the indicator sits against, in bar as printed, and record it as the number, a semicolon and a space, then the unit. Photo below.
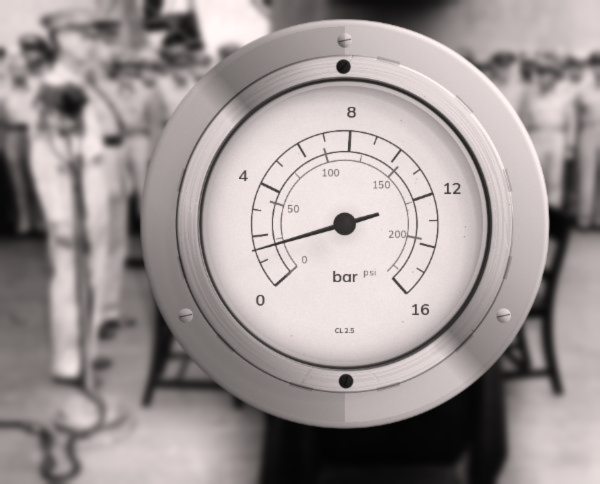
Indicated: 1.5; bar
